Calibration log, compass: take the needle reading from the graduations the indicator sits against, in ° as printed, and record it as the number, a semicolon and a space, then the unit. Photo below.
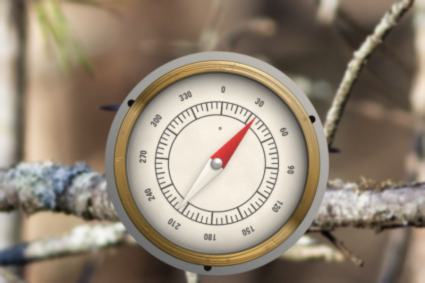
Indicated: 35; °
